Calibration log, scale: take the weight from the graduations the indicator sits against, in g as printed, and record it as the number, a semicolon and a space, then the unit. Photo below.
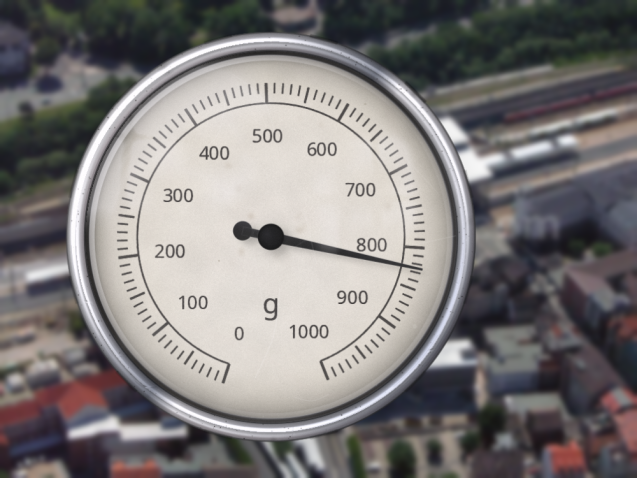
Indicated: 825; g
